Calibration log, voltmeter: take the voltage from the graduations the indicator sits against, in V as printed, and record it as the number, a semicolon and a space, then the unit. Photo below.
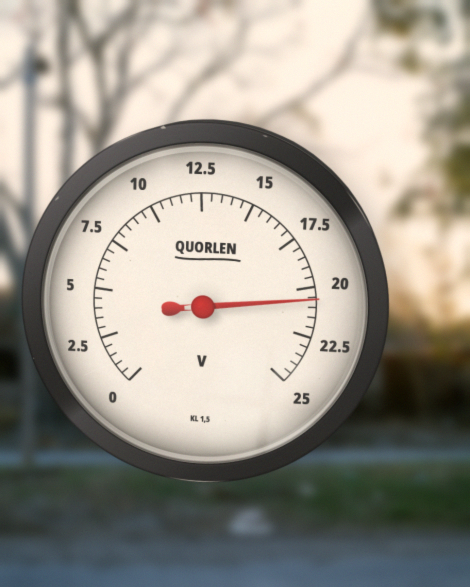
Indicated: 20.5; V
